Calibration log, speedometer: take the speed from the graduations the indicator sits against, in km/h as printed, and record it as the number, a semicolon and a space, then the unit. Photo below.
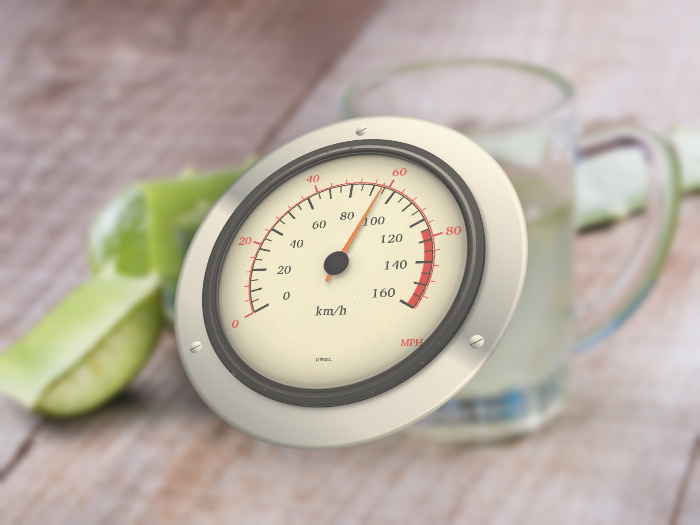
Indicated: 95; km/h
